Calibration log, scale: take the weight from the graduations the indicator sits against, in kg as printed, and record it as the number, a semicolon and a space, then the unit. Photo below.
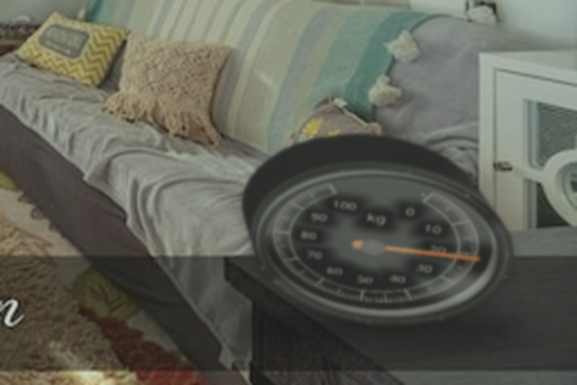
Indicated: 20; kg
